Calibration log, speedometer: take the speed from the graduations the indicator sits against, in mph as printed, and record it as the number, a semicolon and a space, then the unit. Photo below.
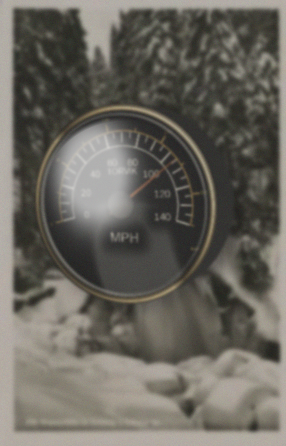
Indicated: 105; mph
